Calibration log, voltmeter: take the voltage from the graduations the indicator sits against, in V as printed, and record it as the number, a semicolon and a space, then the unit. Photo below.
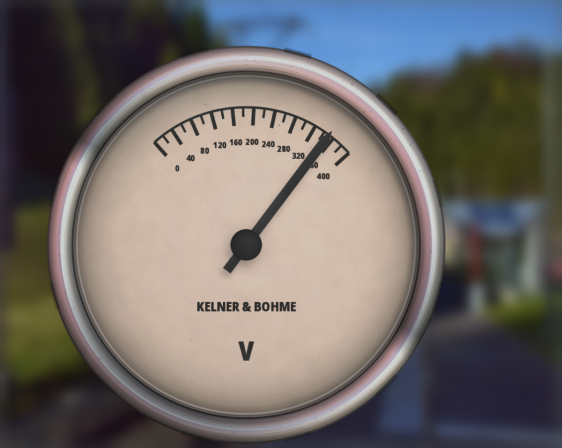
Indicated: 350; V
